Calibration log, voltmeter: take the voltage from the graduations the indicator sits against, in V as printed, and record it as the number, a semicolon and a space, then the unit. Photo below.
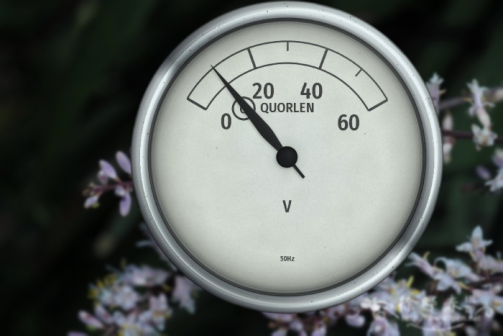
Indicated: 10; V
